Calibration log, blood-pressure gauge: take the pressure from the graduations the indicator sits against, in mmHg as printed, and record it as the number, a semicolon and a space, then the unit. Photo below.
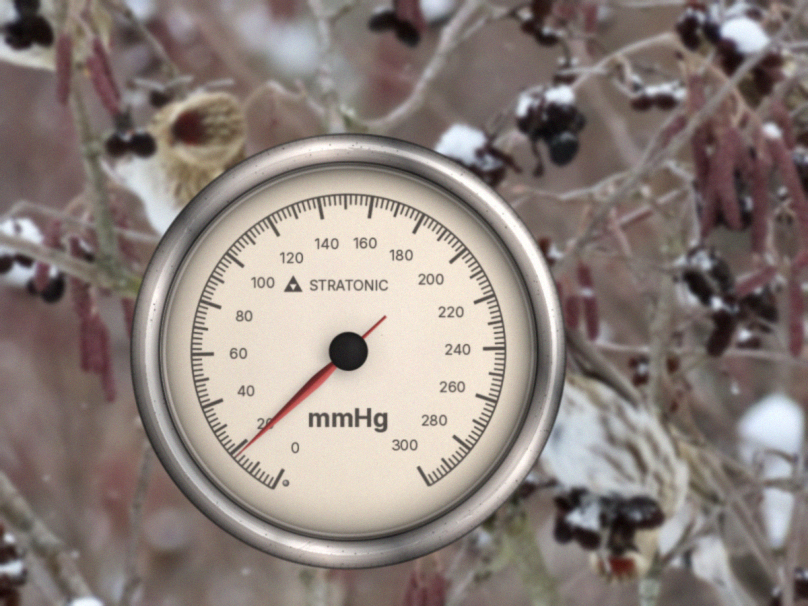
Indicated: 18; mmHg
